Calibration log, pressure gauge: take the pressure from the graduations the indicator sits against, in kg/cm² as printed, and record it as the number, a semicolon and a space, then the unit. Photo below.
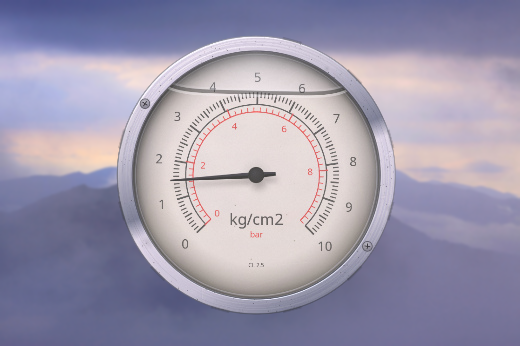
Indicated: 1.5; kg/cm²
